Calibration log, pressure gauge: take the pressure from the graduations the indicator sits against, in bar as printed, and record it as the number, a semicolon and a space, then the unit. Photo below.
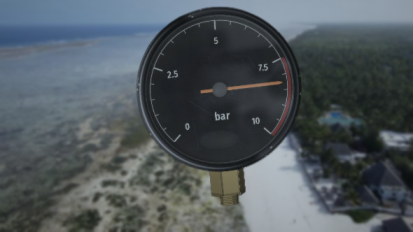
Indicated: 8.25; bar
